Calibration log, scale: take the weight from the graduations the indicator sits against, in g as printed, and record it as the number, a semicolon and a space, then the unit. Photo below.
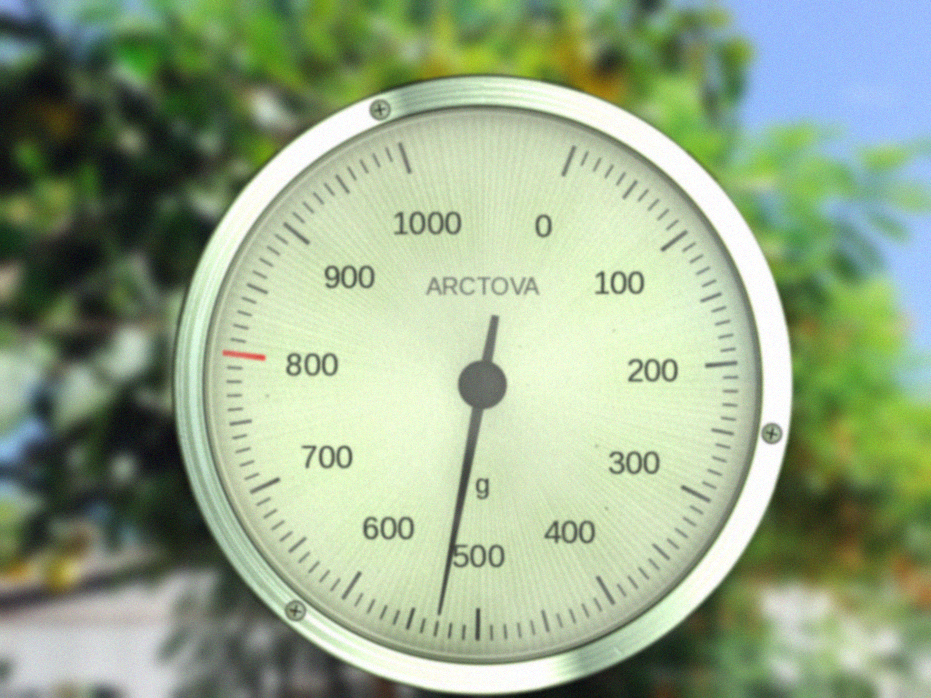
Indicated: 530; g
